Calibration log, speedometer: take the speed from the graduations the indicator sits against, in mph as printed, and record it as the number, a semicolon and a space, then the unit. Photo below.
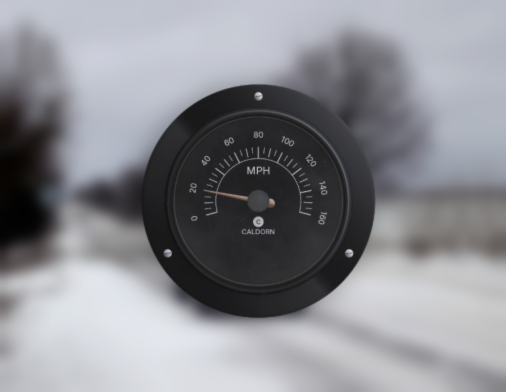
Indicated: 20; mph
